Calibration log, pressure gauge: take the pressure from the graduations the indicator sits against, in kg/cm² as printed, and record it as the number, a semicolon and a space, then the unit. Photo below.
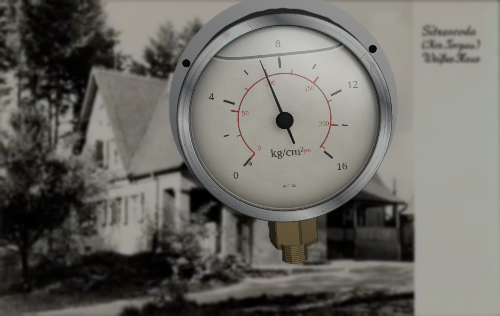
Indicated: 7; kg/cm²
